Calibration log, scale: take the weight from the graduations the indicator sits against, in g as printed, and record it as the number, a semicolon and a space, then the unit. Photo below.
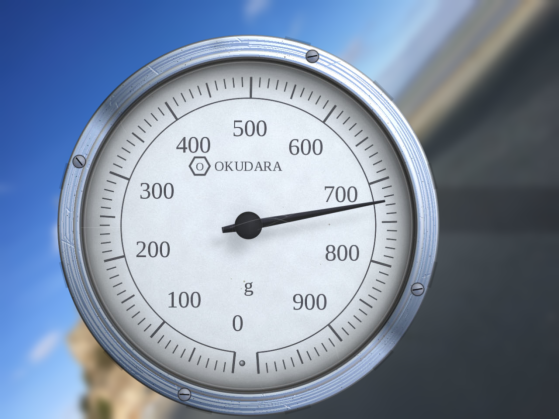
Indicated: 725; g
